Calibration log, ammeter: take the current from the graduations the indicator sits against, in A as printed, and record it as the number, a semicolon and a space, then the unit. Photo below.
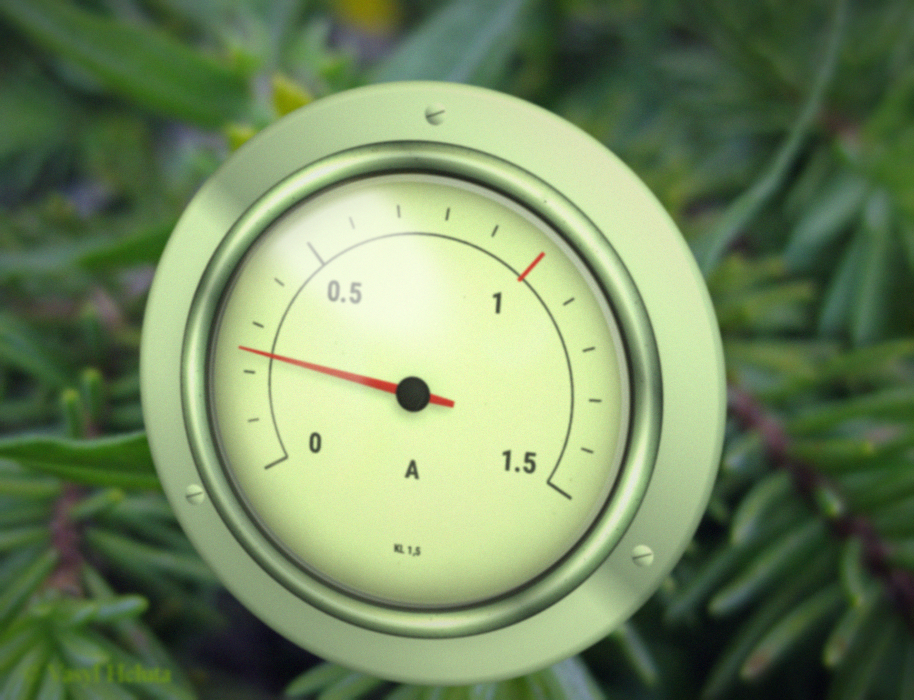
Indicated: 0.25; A
